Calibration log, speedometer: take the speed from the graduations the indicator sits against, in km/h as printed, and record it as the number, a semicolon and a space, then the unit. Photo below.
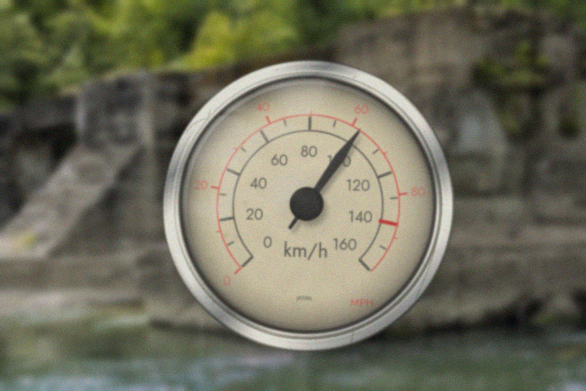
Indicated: 100; km/h
